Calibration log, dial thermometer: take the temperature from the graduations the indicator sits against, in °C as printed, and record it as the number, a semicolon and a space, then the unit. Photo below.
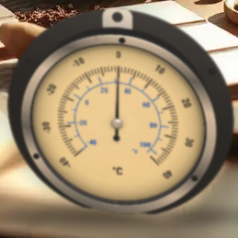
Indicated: 0; °C
